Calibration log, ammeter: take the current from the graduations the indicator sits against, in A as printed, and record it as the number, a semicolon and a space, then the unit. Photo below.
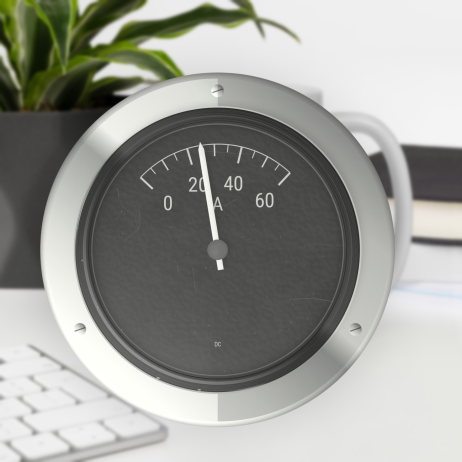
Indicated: 25; A
